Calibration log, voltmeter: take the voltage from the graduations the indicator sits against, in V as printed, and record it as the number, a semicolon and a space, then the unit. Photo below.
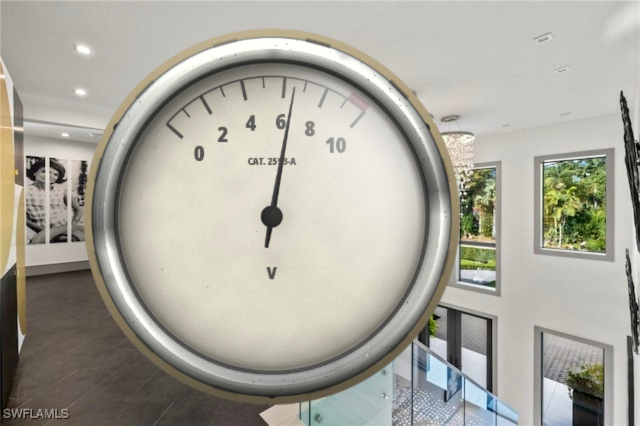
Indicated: 6.5; V
